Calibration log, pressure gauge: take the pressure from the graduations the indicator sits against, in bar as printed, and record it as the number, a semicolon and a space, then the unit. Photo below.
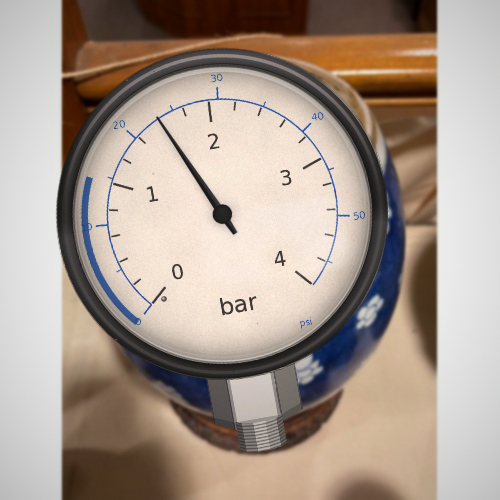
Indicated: 1.6; bar
